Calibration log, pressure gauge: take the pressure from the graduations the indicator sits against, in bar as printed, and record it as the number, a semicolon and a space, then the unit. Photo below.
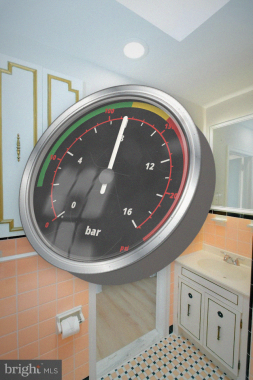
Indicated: 8; bar
